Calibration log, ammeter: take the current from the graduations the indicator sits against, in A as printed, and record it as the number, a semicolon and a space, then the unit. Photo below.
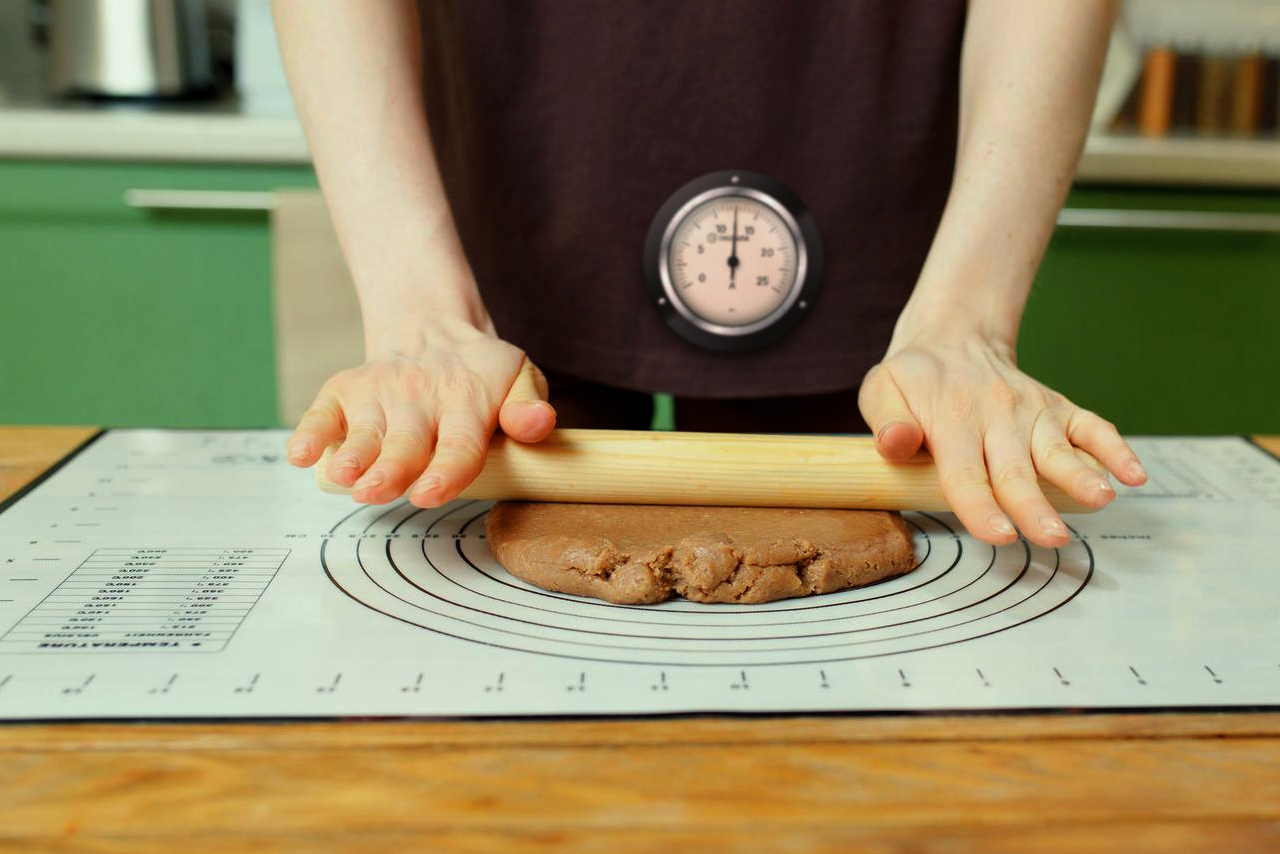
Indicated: 12.5; A
